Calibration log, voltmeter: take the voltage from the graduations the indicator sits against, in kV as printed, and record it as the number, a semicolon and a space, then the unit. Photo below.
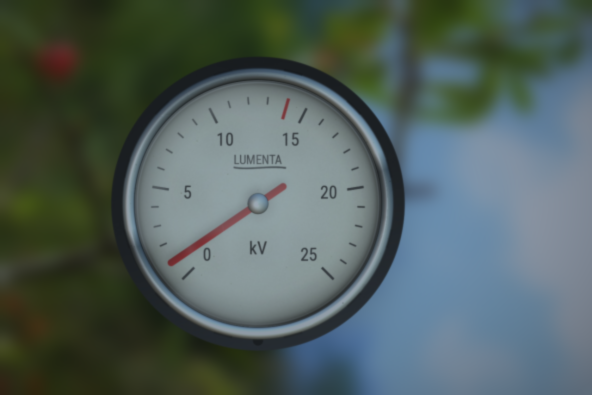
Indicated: 1; kV
